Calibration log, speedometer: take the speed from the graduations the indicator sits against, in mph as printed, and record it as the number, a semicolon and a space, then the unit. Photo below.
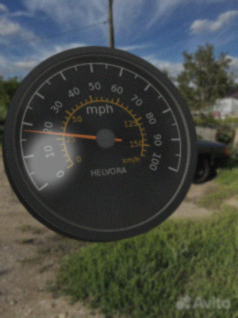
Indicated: 17.5; mph
